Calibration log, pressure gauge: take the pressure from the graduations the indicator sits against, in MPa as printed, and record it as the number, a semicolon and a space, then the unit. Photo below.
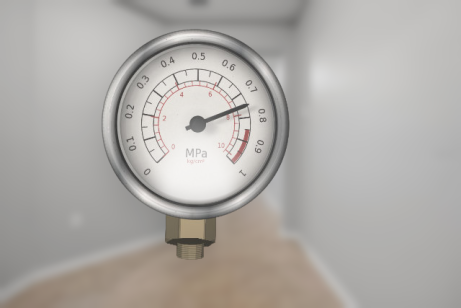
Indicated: 0.75; MPa
